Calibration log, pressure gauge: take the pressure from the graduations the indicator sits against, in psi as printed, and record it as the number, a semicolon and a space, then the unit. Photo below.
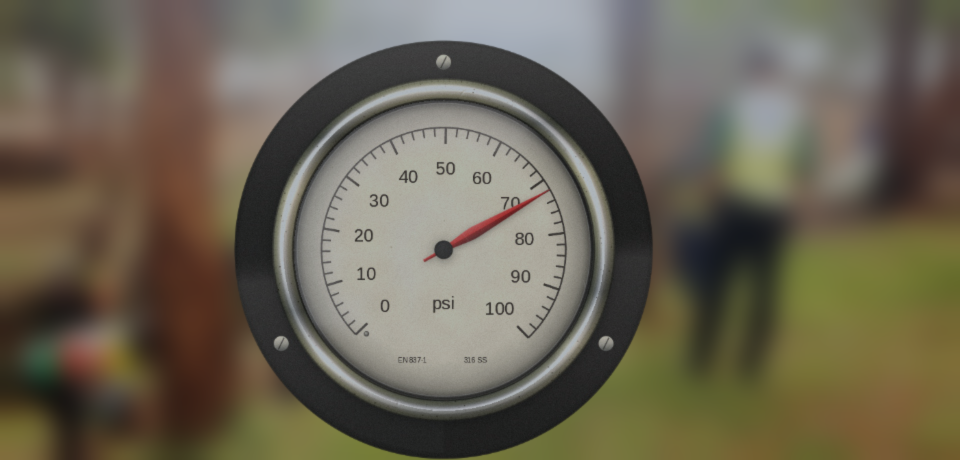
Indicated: 72; psi
